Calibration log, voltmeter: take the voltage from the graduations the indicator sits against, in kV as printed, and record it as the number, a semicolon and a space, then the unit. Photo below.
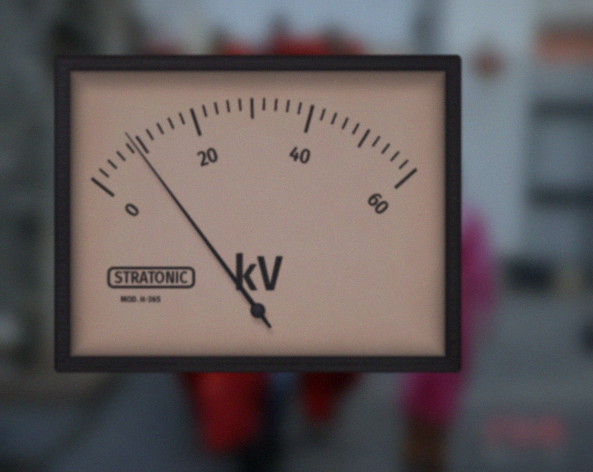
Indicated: 9; kV
